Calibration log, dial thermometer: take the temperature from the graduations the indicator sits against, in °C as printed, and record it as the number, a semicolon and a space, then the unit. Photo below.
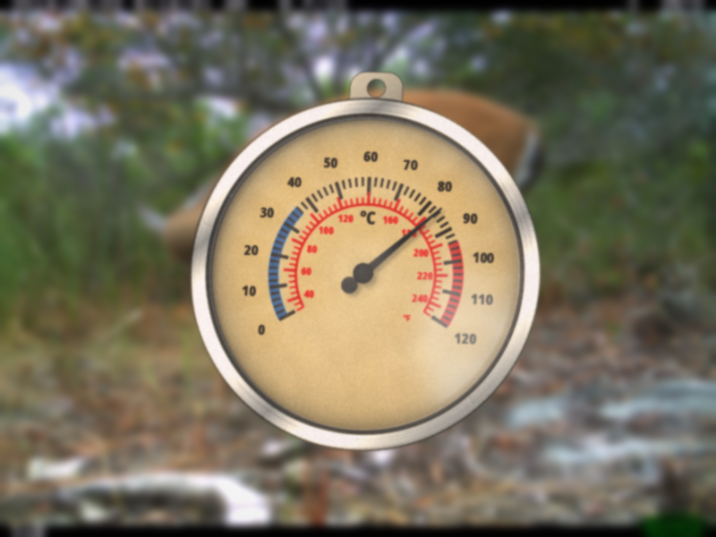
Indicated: 84; °C
